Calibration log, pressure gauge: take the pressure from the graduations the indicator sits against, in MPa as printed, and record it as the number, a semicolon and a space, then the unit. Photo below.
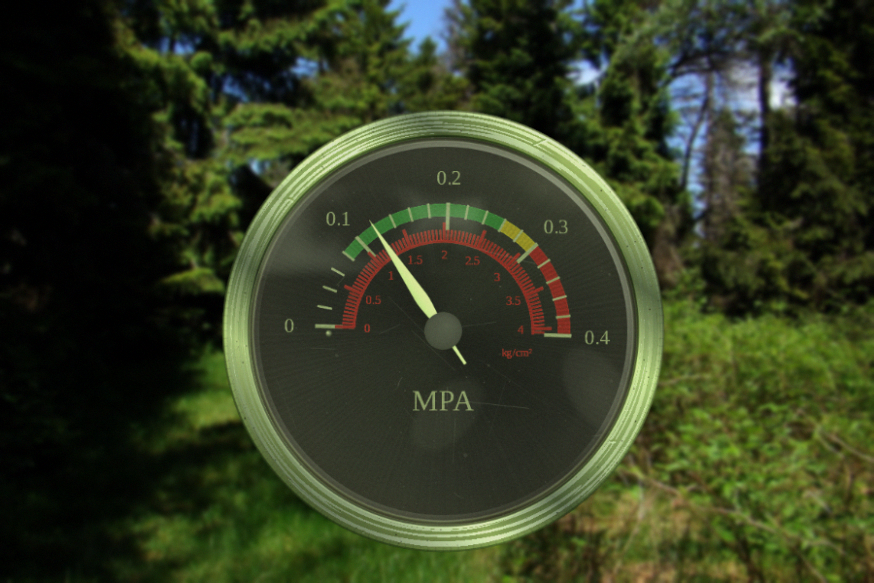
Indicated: 0.12; MPa
